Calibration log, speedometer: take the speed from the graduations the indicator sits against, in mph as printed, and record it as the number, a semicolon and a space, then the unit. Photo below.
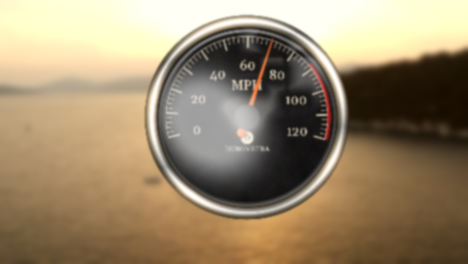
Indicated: 70; mph
